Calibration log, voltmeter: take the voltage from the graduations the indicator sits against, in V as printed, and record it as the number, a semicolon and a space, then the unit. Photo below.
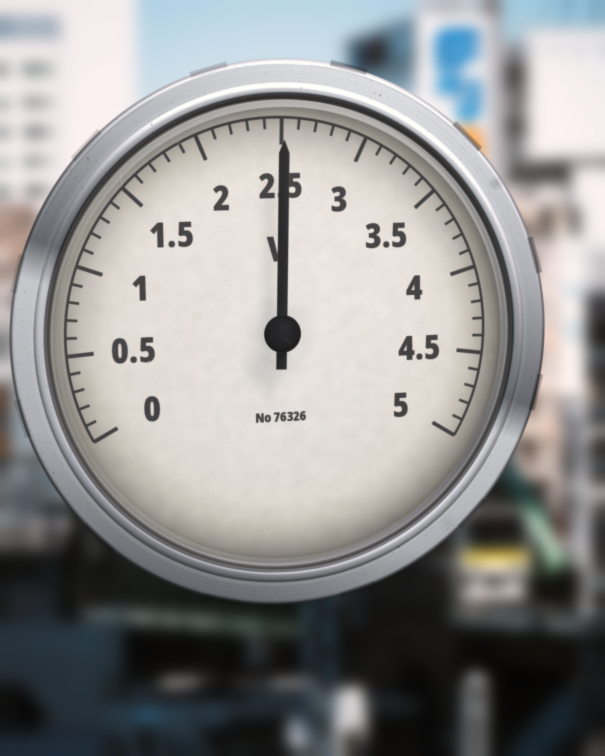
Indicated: 2.5; V
